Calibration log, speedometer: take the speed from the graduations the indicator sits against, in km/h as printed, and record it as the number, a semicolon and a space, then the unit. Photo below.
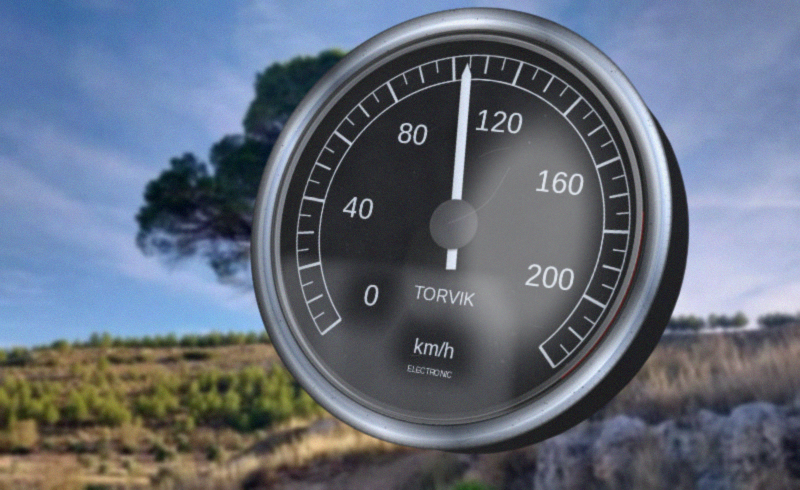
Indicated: 105; km/h
